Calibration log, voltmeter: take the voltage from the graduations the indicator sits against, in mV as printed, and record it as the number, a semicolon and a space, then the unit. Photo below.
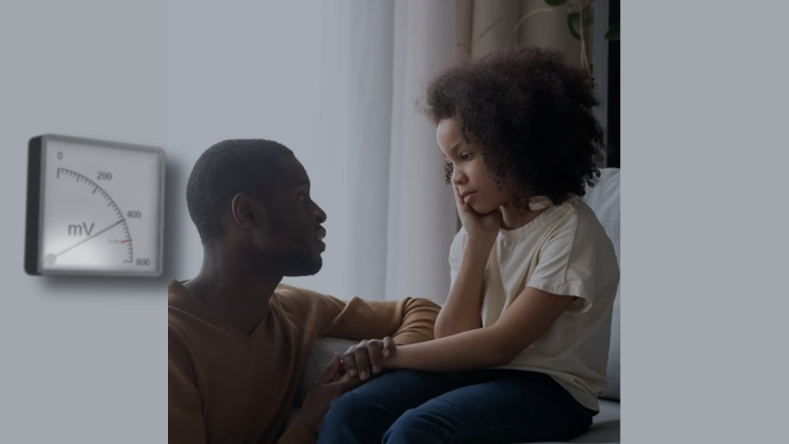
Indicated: 400; mV
